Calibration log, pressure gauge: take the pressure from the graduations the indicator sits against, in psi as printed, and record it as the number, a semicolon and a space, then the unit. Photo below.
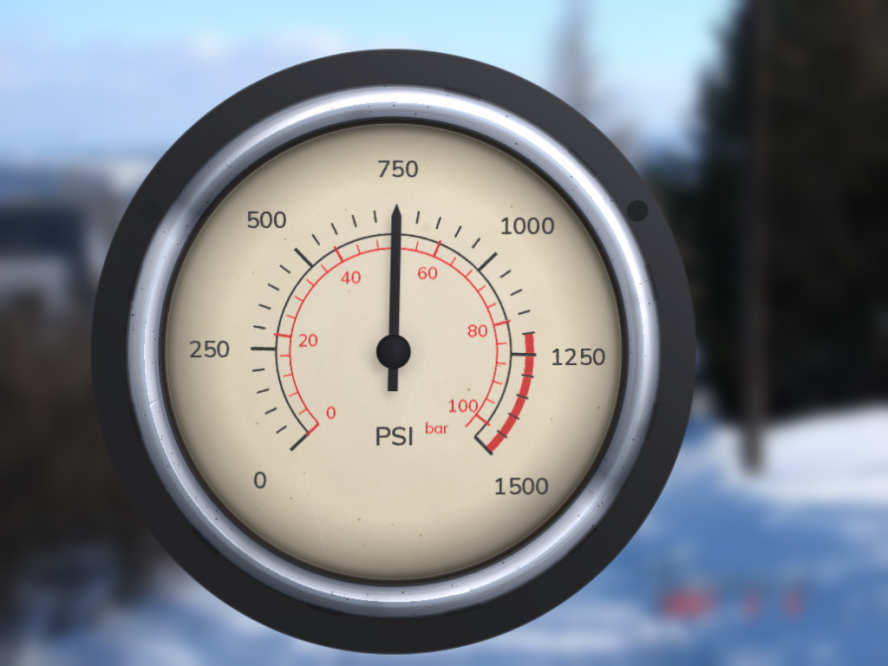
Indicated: 750; psi
